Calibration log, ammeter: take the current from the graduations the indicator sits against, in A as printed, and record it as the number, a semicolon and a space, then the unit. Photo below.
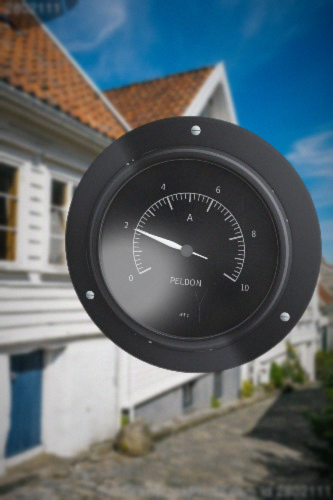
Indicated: 2; A
